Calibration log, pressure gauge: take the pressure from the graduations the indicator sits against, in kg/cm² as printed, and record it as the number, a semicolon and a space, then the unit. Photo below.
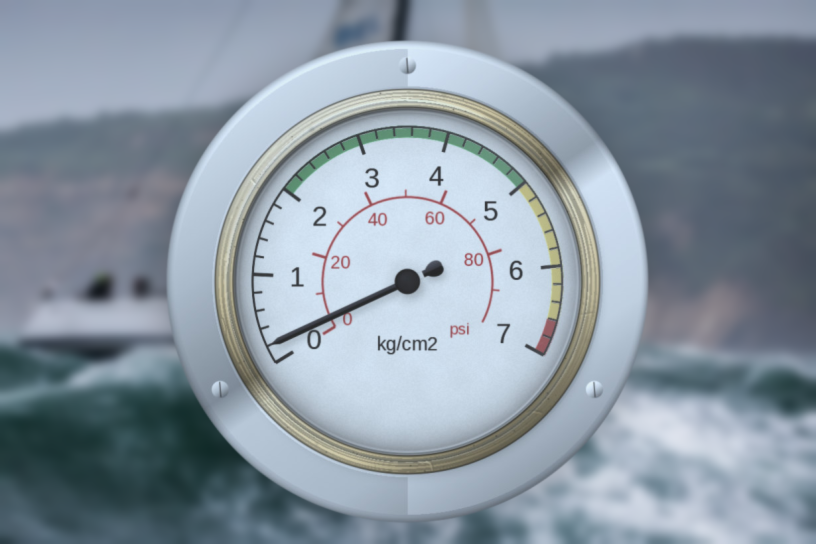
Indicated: 0.2; kg/cm²
